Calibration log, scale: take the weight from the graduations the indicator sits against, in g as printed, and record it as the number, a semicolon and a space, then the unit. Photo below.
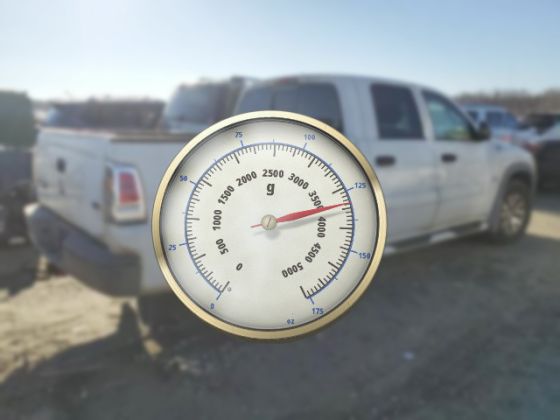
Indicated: 3700; g
